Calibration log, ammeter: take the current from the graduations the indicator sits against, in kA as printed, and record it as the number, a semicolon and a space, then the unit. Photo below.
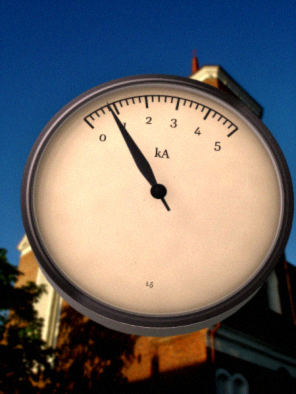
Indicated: 0.8; kA
